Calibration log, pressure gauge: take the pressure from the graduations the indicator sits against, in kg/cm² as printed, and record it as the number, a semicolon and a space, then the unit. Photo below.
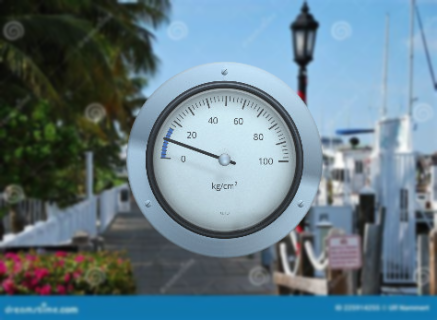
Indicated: 10; kg/cm²
